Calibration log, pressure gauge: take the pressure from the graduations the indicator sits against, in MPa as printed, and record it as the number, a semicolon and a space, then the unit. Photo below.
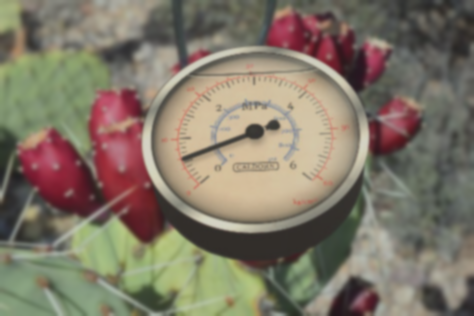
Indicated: 0.5; MPa
